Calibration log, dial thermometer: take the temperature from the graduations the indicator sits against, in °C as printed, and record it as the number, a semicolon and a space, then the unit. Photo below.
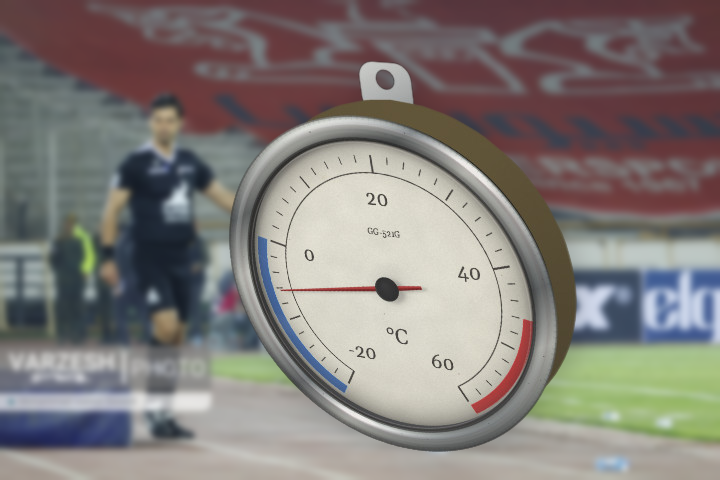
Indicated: -6; °C
